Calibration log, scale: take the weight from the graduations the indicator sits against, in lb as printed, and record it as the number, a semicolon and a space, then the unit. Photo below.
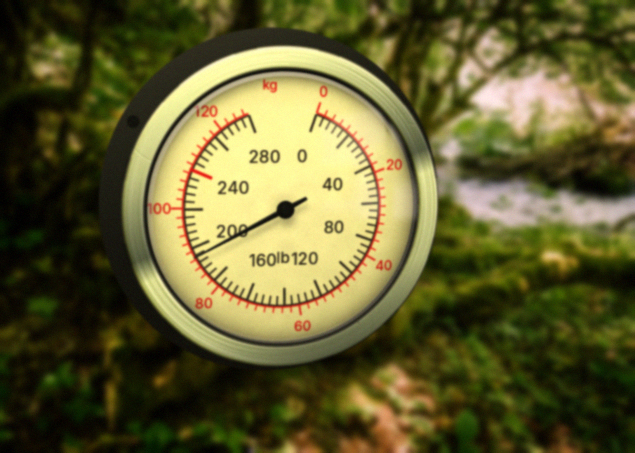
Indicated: 196; lb
